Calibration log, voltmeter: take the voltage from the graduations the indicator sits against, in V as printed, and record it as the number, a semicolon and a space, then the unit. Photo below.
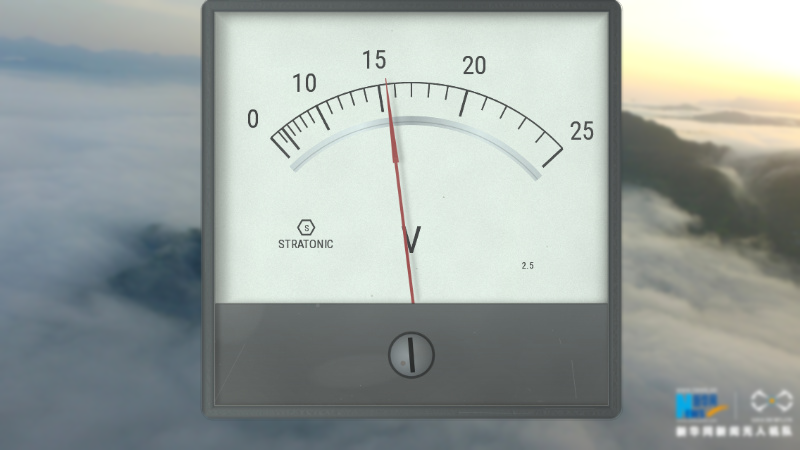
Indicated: 15.5; V
